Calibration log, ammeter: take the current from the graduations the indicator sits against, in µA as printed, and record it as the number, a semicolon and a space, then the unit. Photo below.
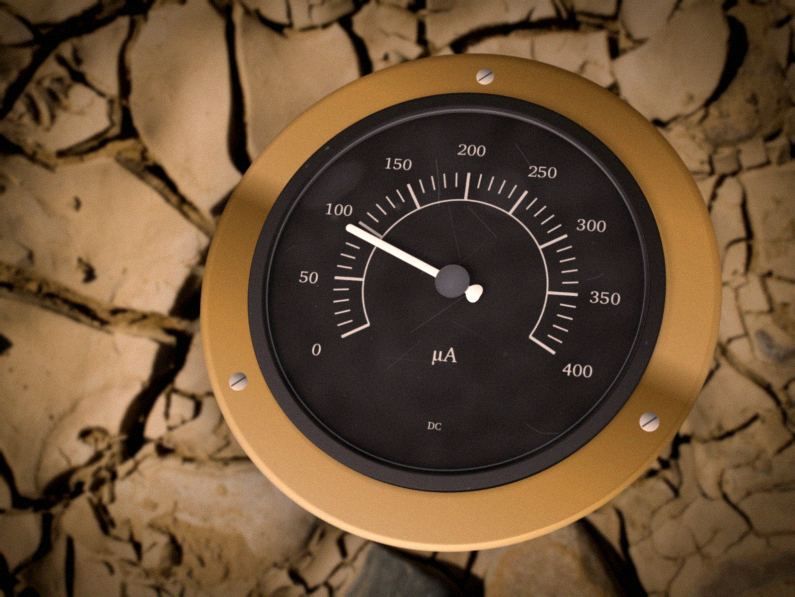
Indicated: 90; µA
